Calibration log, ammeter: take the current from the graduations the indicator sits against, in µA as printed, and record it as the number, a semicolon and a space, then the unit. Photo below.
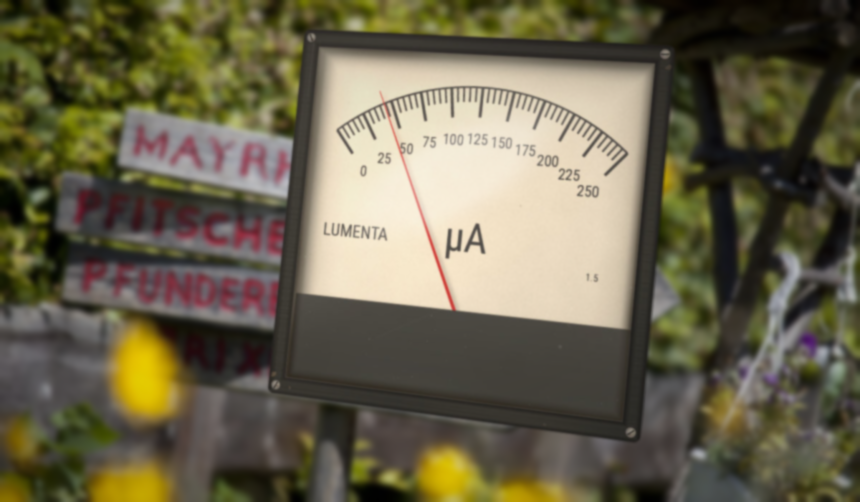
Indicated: 45; µA
